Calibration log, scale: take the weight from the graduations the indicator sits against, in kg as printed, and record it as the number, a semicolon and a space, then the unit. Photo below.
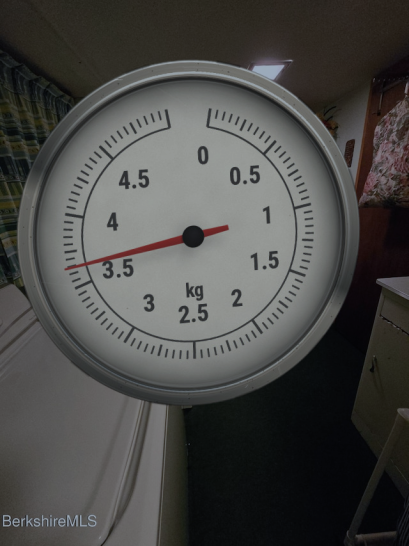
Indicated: 3.65; kg
